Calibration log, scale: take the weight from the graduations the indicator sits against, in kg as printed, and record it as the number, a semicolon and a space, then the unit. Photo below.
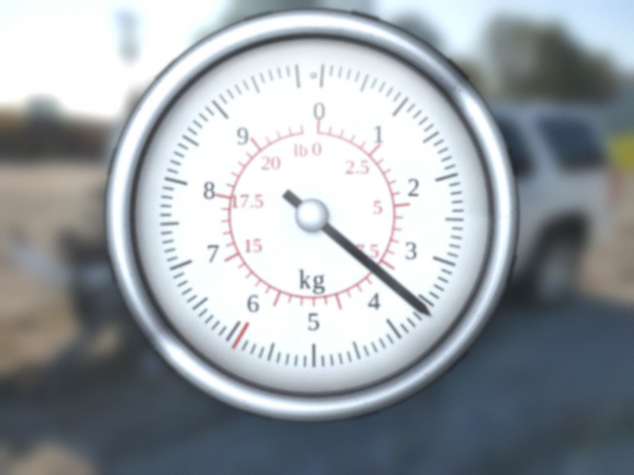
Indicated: 3.6; kg
